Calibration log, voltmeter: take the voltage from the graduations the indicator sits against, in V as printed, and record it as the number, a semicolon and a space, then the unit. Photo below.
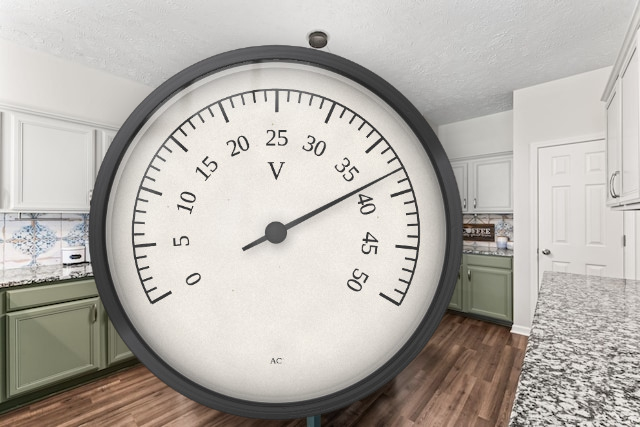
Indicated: 38; V
